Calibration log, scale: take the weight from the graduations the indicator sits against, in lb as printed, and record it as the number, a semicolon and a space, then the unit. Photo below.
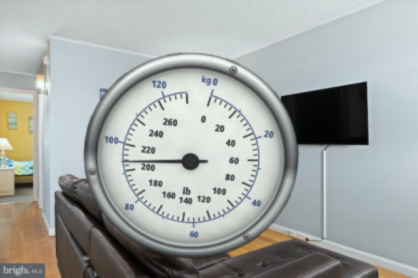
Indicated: 208; lb
